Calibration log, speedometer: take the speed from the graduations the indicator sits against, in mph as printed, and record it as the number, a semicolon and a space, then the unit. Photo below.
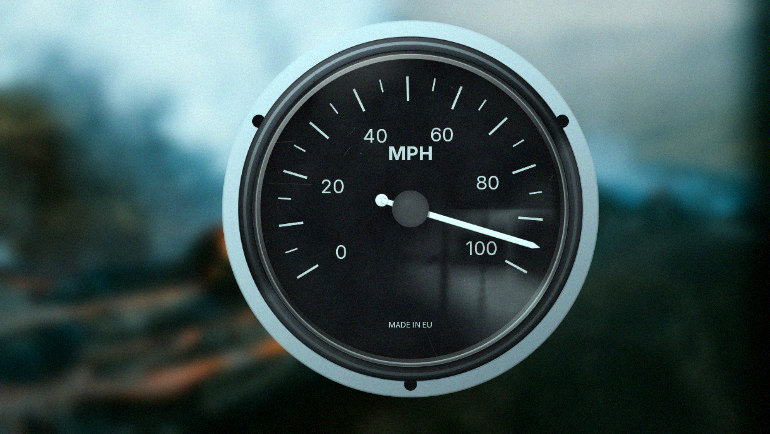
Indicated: 95; mph
